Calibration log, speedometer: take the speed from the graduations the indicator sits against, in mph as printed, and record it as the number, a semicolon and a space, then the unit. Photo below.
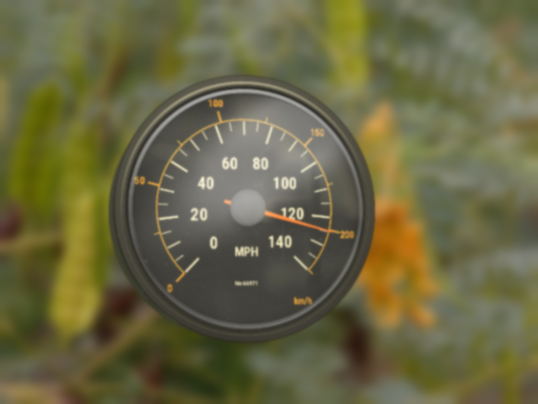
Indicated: 125; mph
